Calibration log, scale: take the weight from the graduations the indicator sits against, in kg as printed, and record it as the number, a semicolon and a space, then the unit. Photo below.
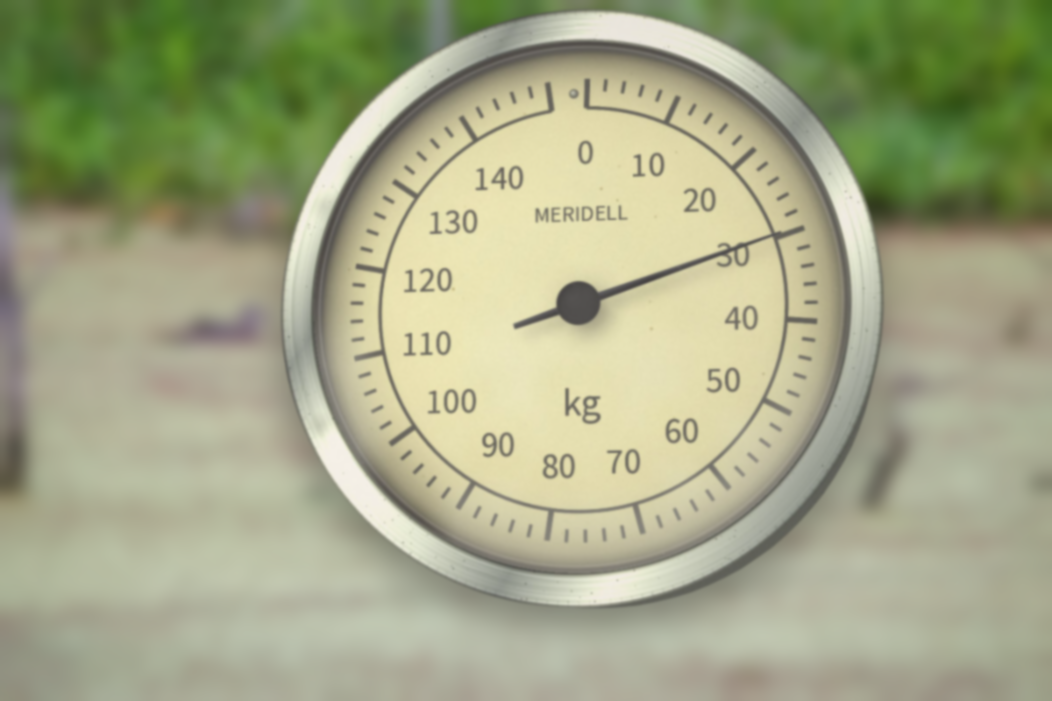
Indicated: 30; kg
